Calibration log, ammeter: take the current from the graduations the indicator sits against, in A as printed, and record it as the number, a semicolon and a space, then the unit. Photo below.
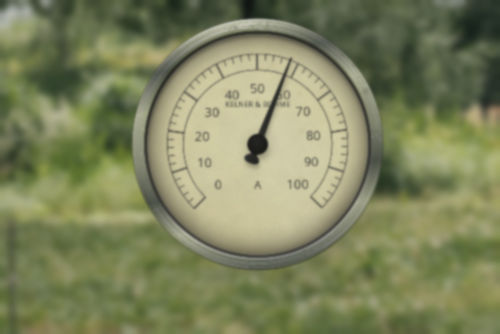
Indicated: 58; A
